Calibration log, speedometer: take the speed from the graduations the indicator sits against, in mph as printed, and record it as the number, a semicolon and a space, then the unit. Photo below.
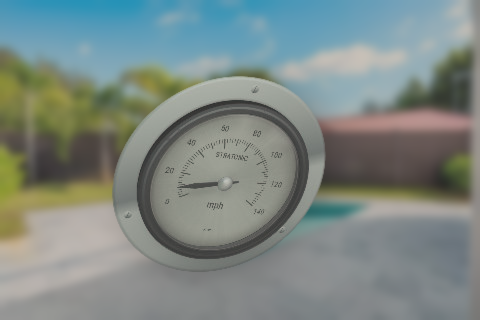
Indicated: 10; mph
